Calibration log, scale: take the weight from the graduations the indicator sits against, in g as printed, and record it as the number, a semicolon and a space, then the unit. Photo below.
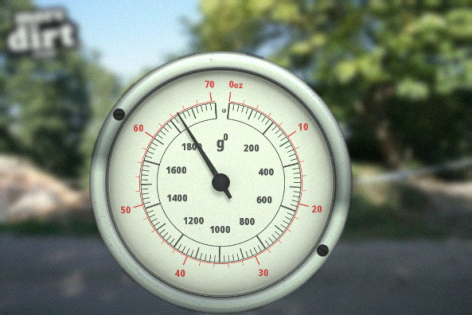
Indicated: 1840; g
